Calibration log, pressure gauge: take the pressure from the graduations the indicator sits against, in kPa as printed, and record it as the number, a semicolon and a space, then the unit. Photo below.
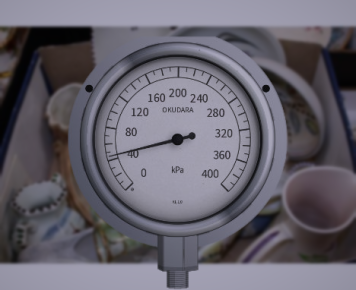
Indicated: 45; kPa
